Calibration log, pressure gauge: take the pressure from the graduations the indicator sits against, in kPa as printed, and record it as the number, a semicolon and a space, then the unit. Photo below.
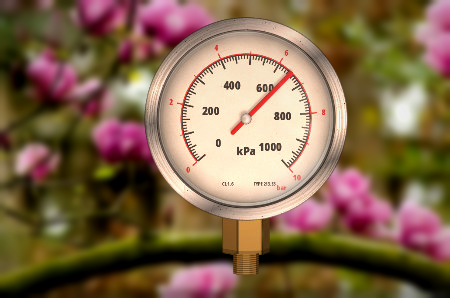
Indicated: 650; kPa
